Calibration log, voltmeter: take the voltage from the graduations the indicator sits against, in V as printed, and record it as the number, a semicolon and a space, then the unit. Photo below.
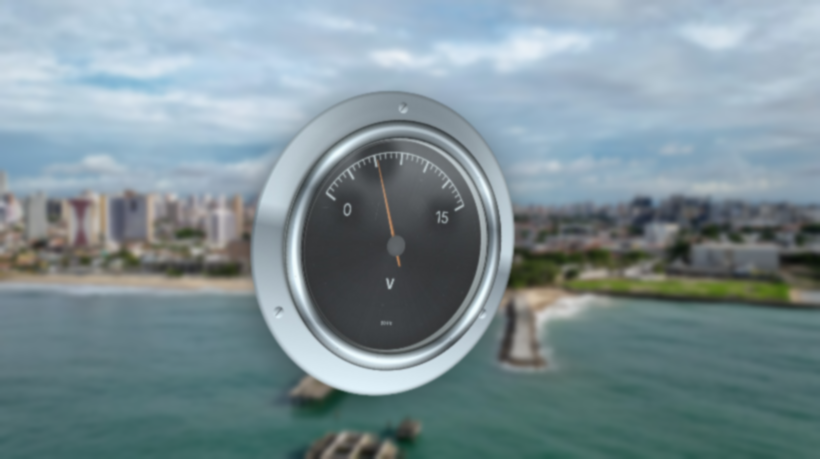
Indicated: 5; V
